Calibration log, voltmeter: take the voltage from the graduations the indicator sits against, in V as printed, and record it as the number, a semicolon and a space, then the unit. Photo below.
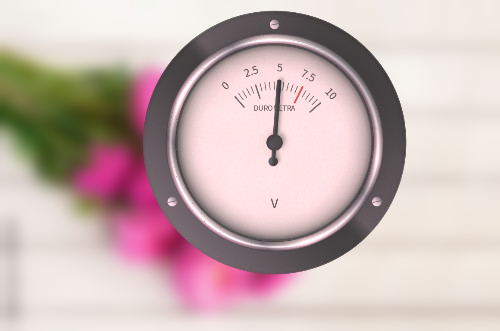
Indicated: 5; V
